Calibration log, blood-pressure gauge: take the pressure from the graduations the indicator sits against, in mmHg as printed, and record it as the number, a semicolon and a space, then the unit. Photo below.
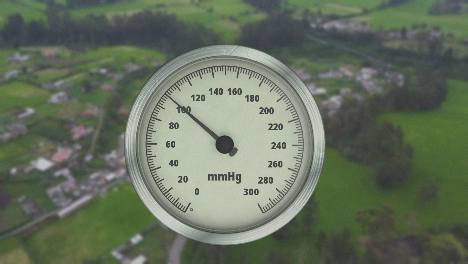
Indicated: 100; mmHg
